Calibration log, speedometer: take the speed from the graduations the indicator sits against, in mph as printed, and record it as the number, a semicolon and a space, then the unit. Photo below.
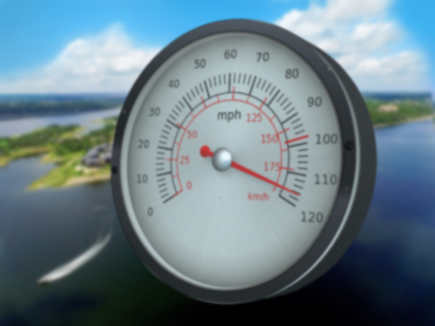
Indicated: 116; mph
